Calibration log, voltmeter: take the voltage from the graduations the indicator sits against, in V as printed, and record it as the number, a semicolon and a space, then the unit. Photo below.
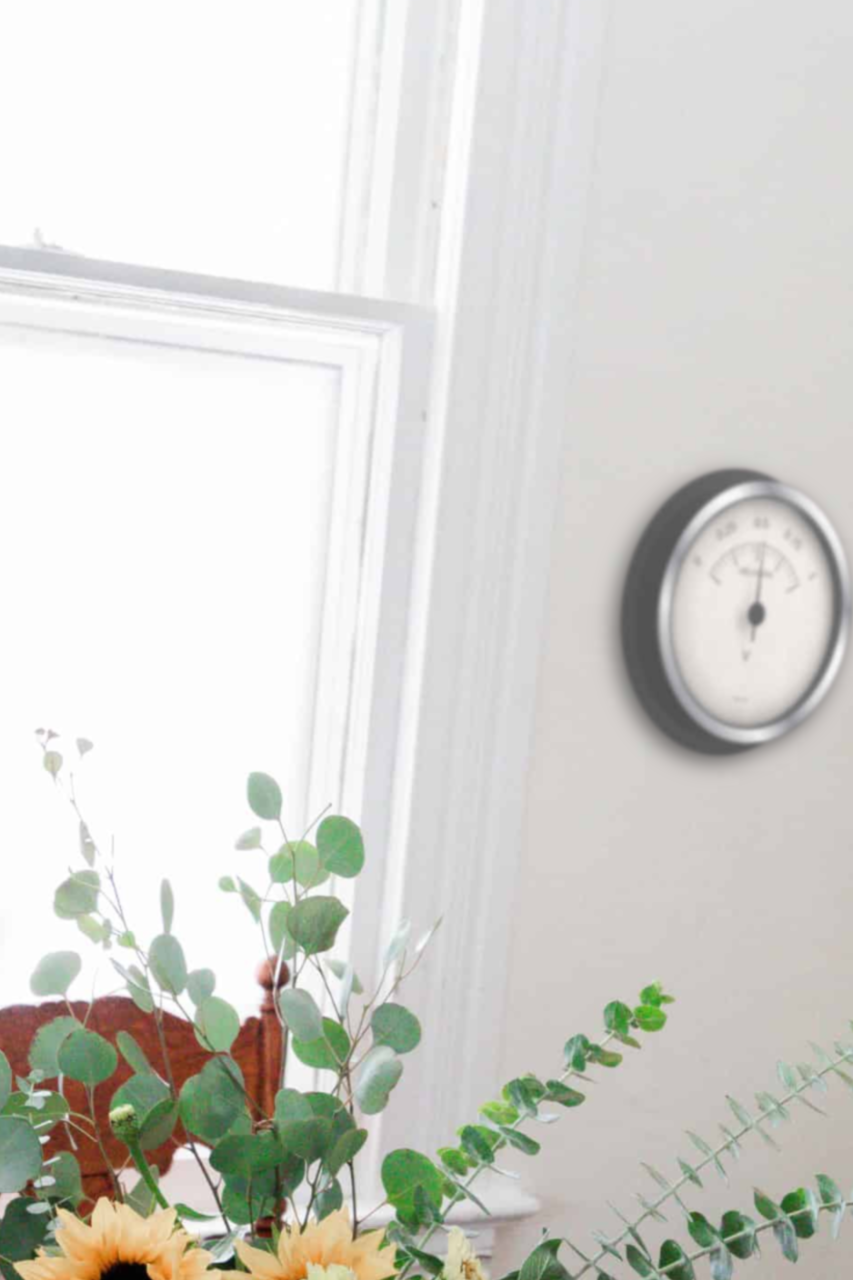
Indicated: 0.5; V
